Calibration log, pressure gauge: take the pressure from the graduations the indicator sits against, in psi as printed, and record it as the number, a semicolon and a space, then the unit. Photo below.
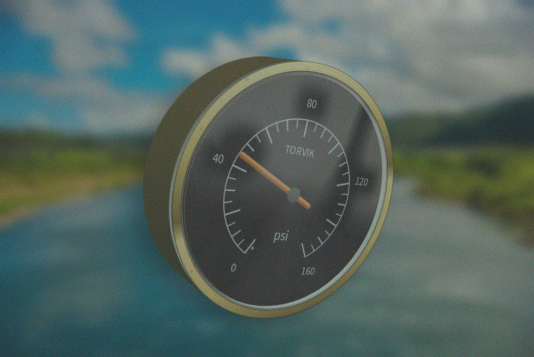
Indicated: 45; psi
